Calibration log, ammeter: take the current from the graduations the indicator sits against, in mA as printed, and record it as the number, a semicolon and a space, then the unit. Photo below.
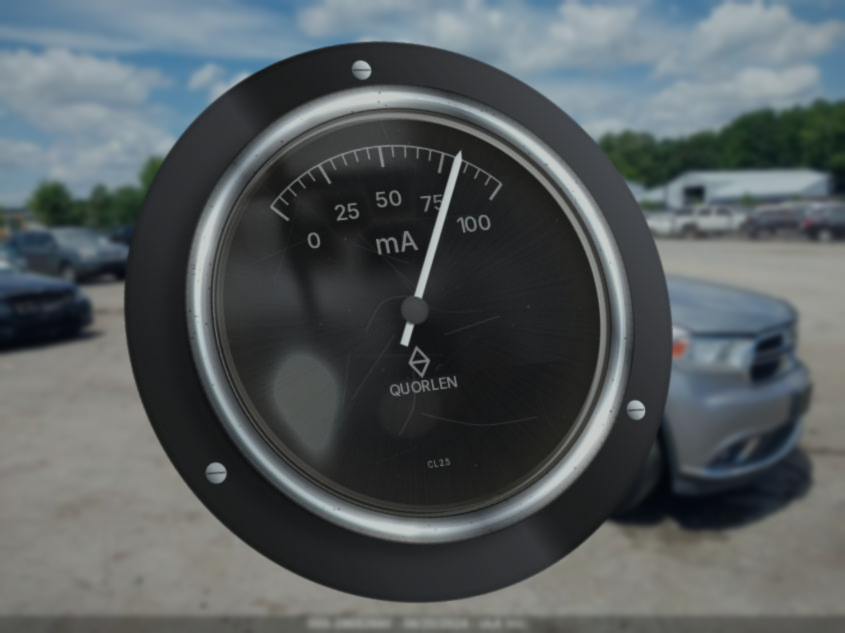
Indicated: 80; mA
